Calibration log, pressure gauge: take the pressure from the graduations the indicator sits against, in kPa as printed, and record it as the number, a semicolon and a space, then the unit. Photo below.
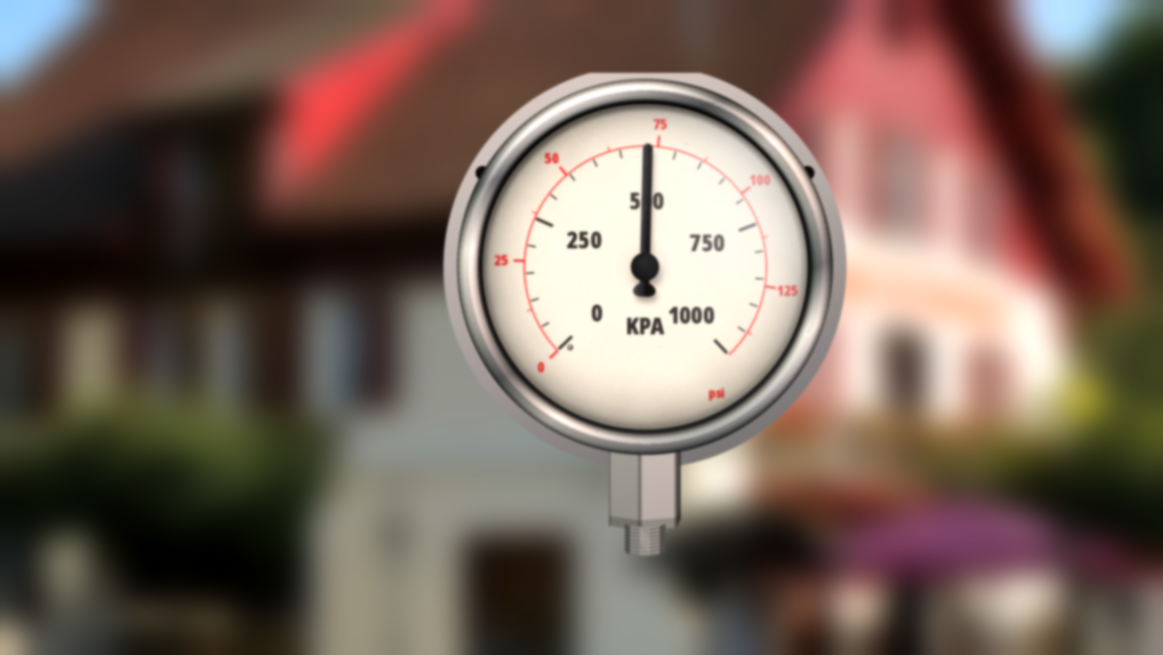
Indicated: 500; kPa
